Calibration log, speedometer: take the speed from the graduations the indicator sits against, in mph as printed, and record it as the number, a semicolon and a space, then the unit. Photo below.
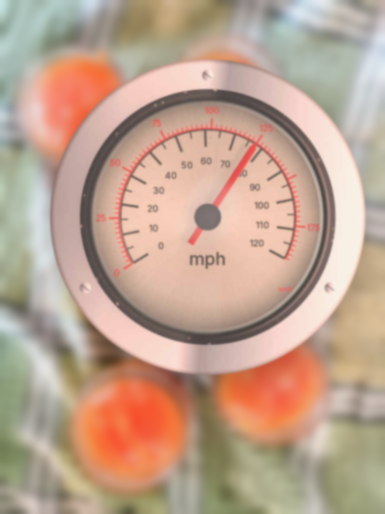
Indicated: 77.5; mph
